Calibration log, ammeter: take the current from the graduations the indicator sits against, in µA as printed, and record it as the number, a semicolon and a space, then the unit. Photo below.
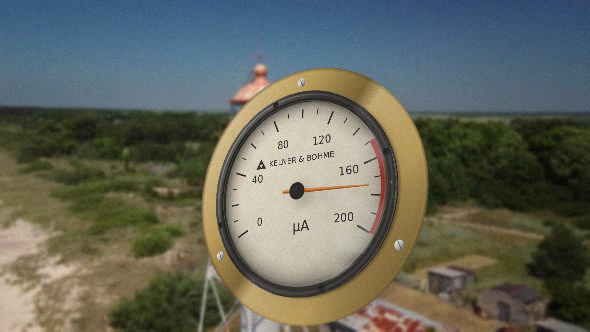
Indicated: 175; µA
